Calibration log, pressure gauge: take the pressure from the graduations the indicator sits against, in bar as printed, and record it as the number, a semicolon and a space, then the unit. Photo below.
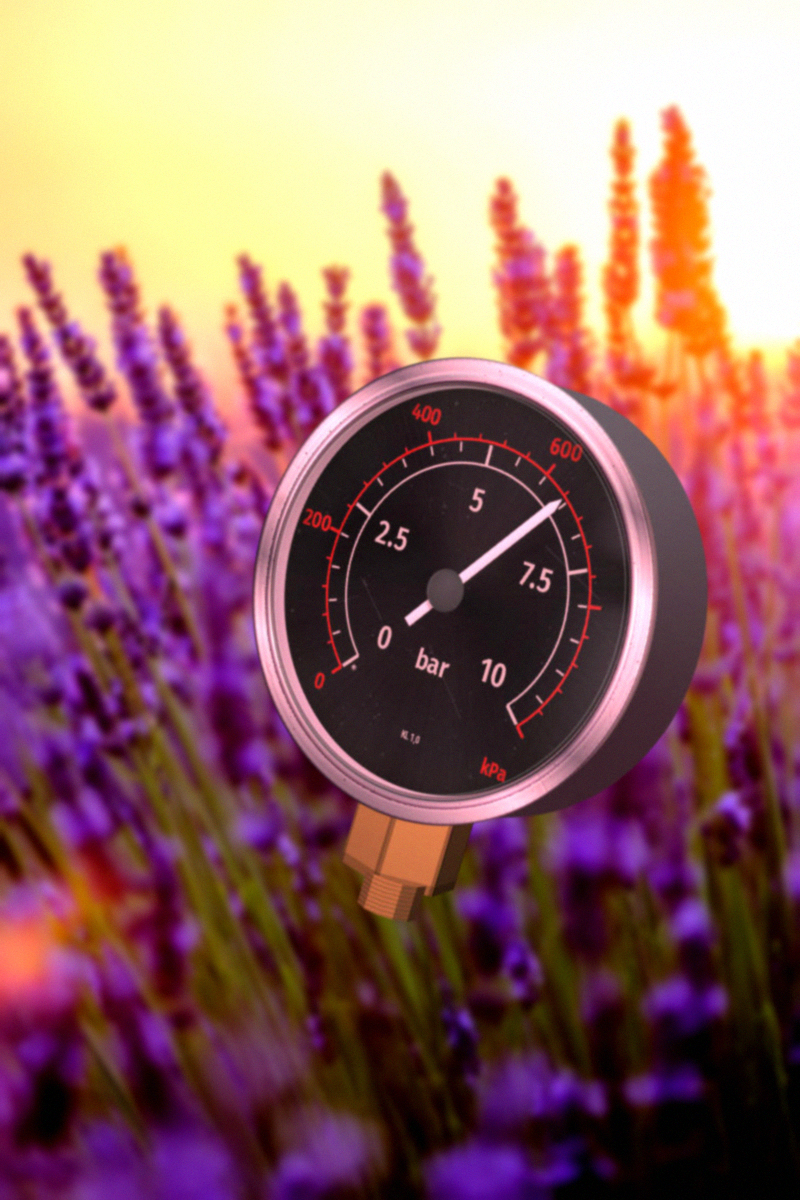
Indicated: 6.5; bar
